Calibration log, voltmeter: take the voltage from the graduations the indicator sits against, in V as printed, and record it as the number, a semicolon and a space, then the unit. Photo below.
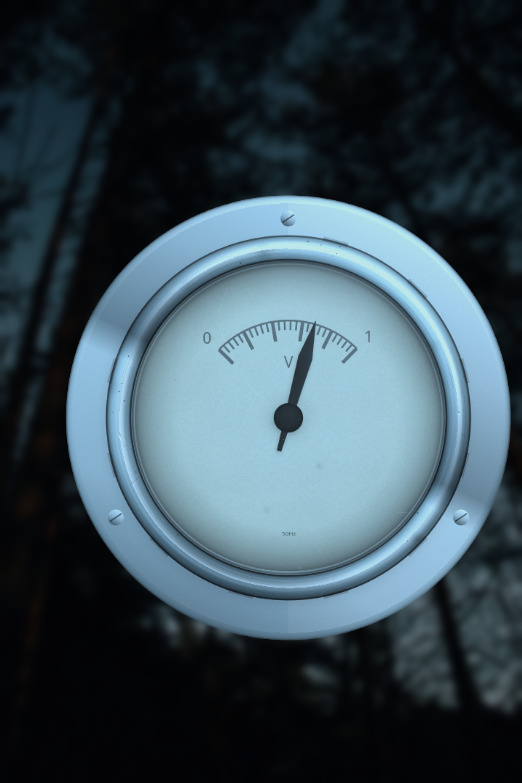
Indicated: 0.68; V
